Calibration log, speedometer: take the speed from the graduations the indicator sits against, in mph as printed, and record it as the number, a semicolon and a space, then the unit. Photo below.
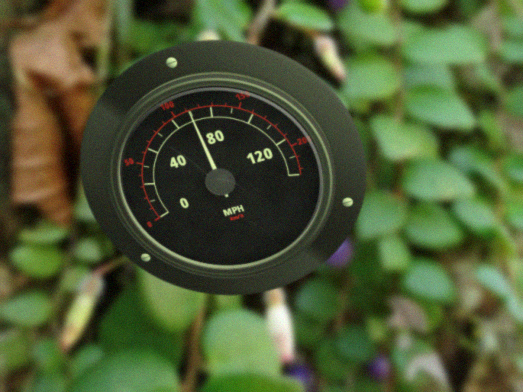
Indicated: 70; mph
